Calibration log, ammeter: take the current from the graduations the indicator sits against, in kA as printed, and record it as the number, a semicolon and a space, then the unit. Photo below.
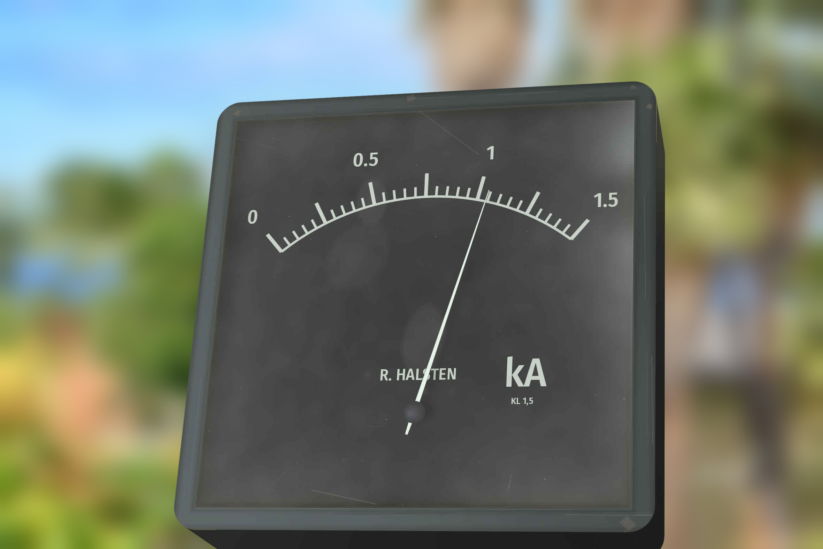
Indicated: 1.05; kA
